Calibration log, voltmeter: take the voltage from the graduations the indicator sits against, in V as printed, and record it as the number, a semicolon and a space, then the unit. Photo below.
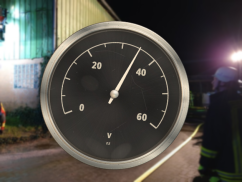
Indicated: 35; V
